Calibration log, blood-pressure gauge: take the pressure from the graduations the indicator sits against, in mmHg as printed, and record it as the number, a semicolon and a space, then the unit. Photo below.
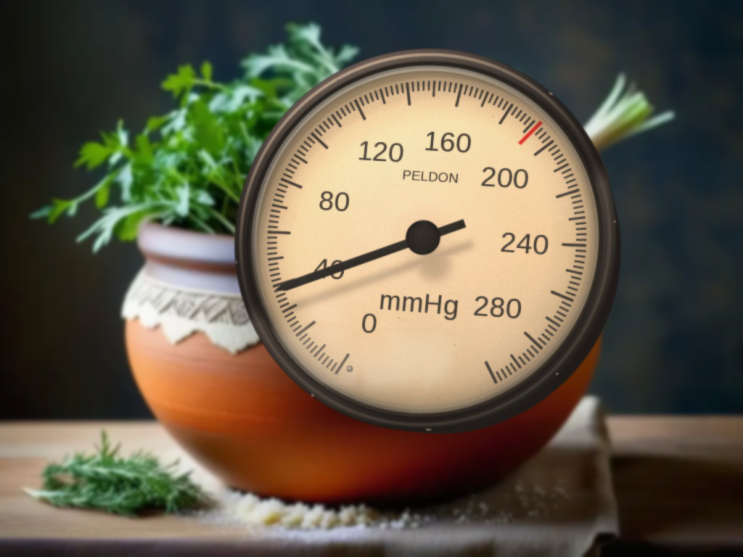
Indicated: 38; mmHg
